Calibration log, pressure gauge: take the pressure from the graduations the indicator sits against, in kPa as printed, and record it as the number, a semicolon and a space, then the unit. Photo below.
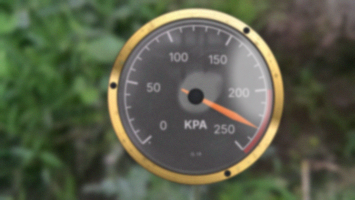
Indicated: 230; kPa
